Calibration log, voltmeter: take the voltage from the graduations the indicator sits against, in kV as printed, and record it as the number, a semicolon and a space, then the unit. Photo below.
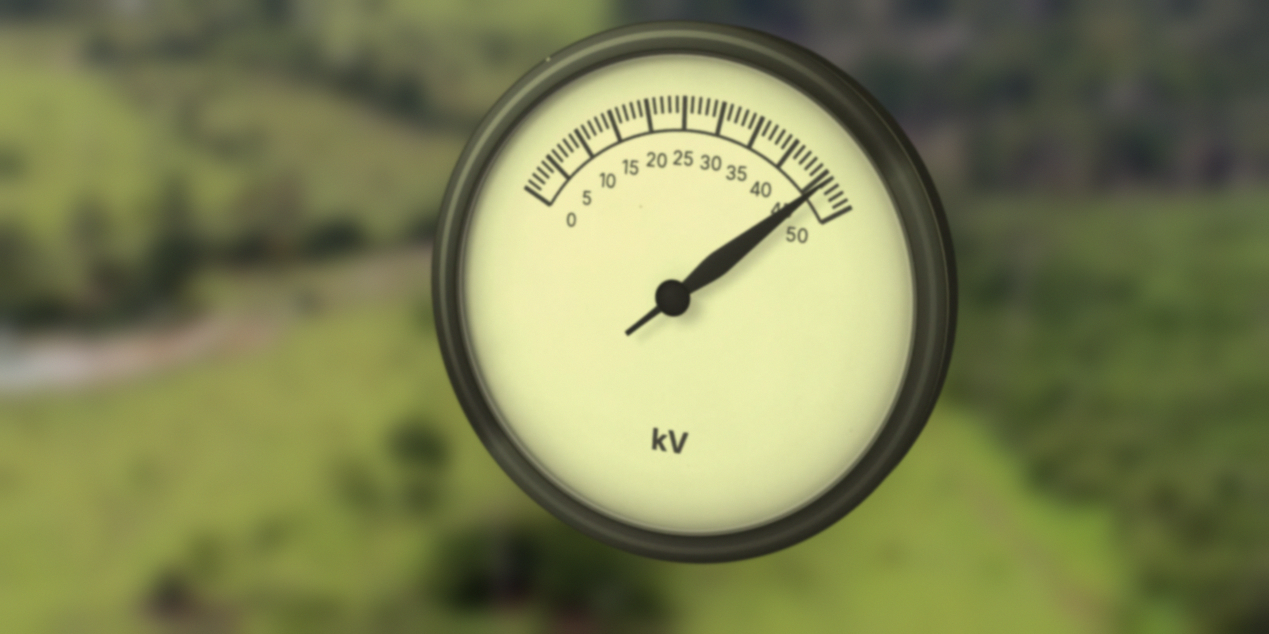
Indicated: 46; kV
